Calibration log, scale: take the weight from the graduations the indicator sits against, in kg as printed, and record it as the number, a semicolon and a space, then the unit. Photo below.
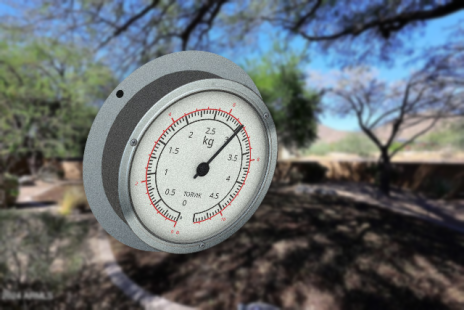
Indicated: 3; kg
